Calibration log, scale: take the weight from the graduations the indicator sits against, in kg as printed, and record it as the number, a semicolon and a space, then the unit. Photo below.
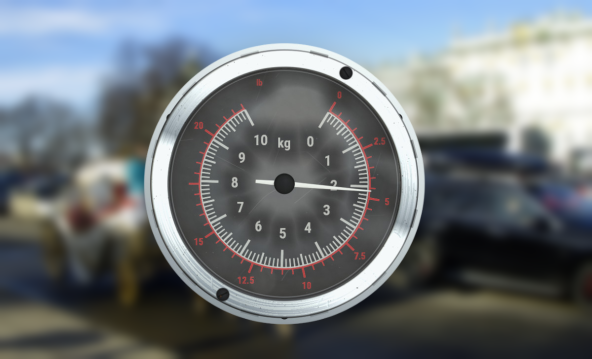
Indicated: 2.1; kg
